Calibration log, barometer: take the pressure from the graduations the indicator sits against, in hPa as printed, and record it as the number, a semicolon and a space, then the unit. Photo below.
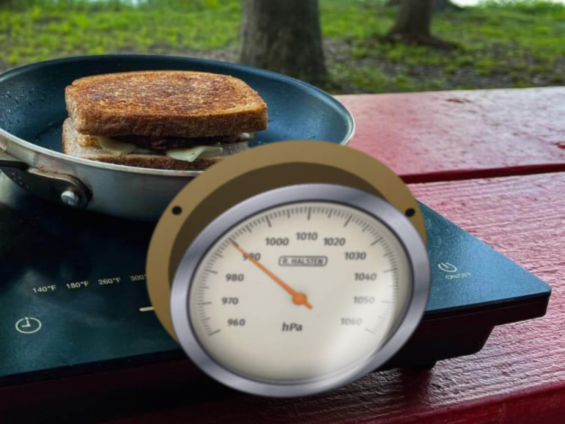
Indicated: 990; hPa
